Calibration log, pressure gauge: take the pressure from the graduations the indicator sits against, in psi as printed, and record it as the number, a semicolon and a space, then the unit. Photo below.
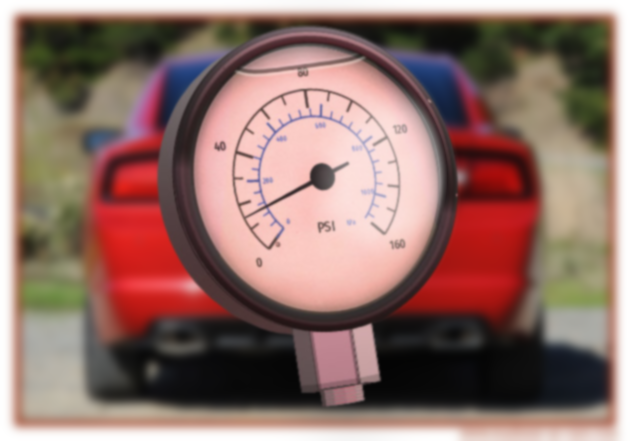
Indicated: 15; psi
